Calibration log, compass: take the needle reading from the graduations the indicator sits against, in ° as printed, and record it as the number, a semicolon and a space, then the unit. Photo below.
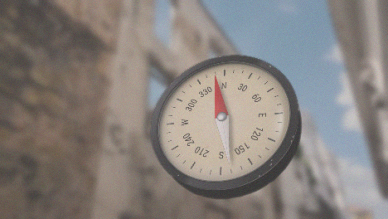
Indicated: 350; °
